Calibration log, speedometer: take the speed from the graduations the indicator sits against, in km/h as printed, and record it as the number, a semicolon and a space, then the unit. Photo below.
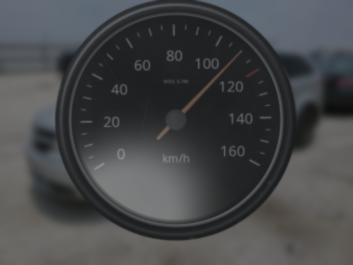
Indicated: 110; km/h
